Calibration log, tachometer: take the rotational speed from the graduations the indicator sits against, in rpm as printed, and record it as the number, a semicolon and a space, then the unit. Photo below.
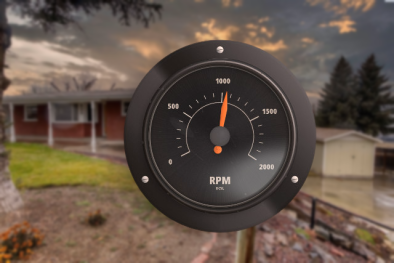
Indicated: 1050; rpm
